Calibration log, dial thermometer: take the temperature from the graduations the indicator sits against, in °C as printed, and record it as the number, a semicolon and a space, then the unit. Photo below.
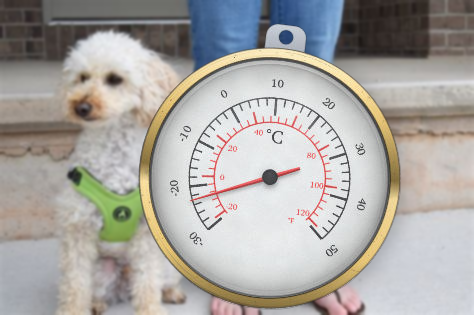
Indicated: -23; °C
